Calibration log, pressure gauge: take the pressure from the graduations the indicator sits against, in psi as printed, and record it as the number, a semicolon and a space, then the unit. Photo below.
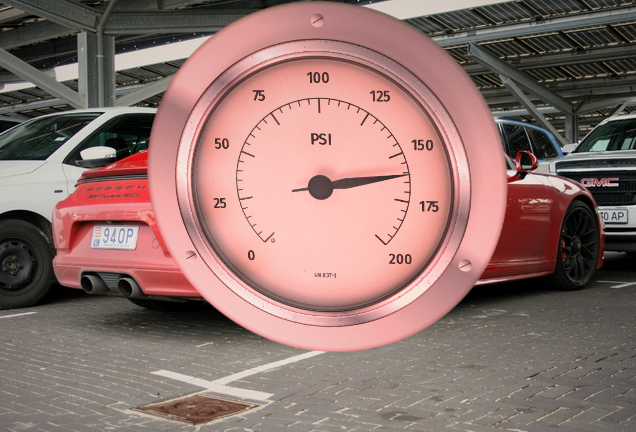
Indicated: 160; psi
